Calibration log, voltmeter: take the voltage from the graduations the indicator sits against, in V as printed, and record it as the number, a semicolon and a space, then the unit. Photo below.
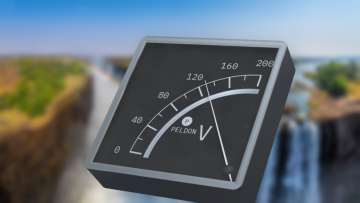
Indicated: 130; V
